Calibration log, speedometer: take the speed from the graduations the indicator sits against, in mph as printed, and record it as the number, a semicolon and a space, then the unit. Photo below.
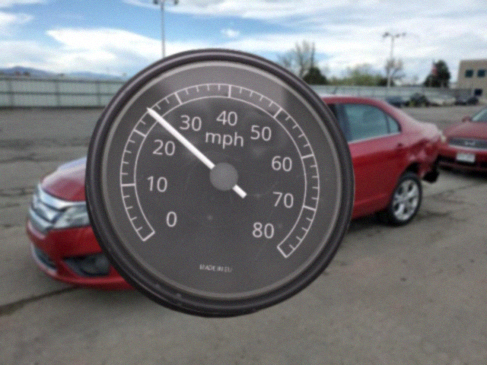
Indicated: 24; mph
